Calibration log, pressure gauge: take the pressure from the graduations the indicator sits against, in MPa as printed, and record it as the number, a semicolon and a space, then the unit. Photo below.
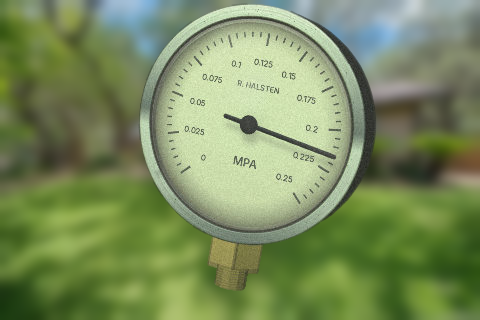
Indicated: 0.215; MPa
